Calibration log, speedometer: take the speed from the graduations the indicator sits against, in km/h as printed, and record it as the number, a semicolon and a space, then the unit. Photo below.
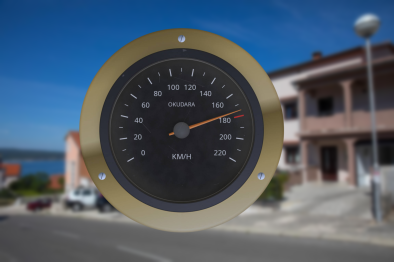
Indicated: 175; km/h
